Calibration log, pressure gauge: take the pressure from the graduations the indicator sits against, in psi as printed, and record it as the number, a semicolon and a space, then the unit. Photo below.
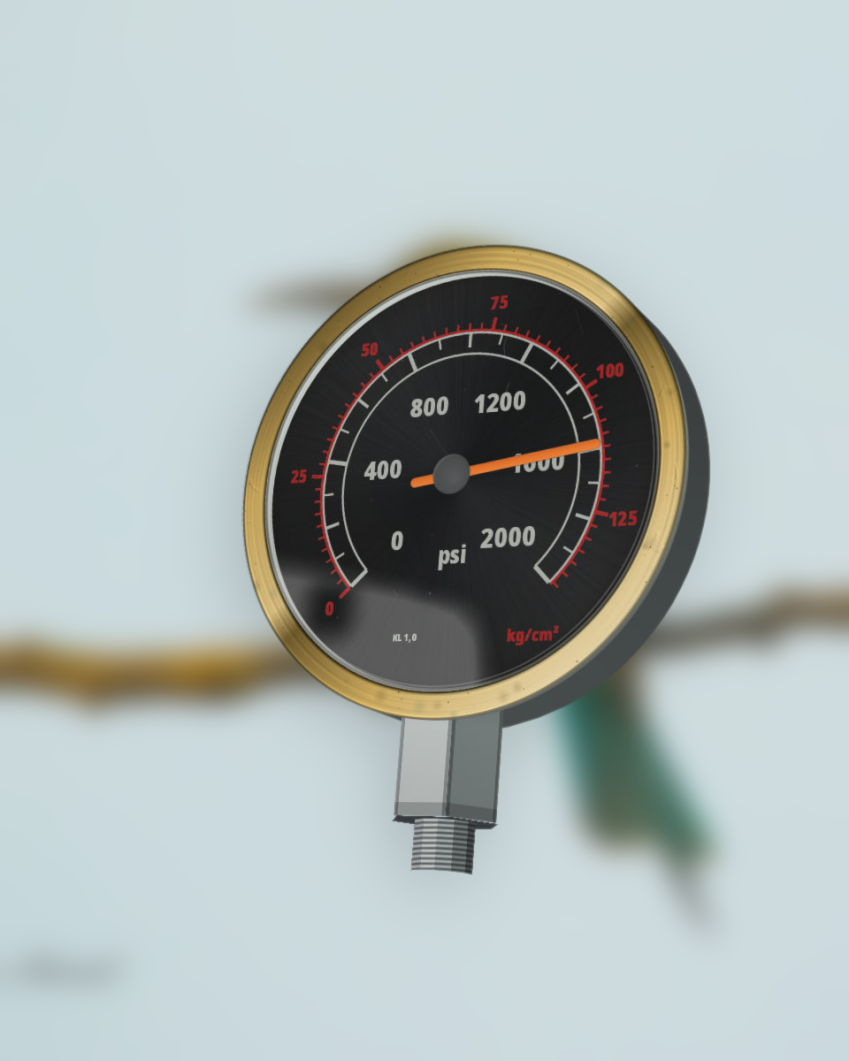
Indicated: 1600; psi
